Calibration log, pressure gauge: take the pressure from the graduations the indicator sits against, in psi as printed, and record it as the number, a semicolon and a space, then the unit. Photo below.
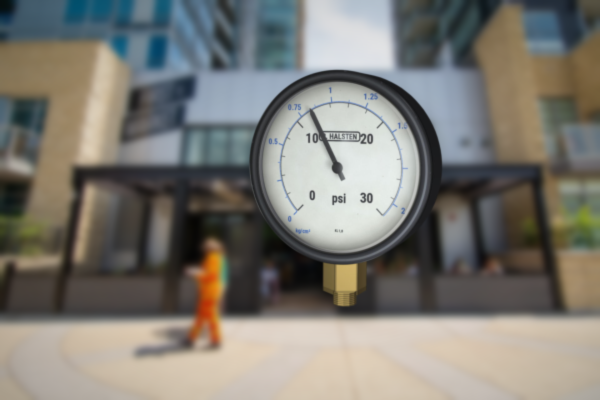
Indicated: 12; psi
